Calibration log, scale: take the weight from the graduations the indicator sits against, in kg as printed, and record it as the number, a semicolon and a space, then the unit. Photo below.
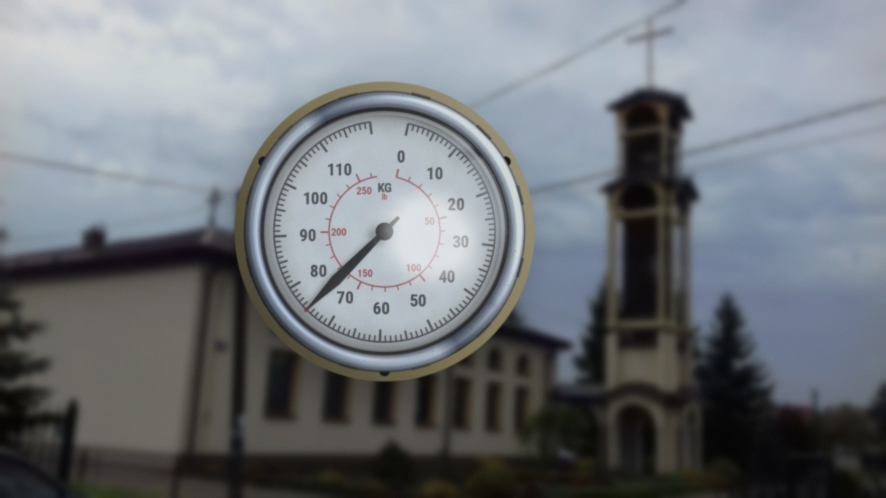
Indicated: 75; kg
